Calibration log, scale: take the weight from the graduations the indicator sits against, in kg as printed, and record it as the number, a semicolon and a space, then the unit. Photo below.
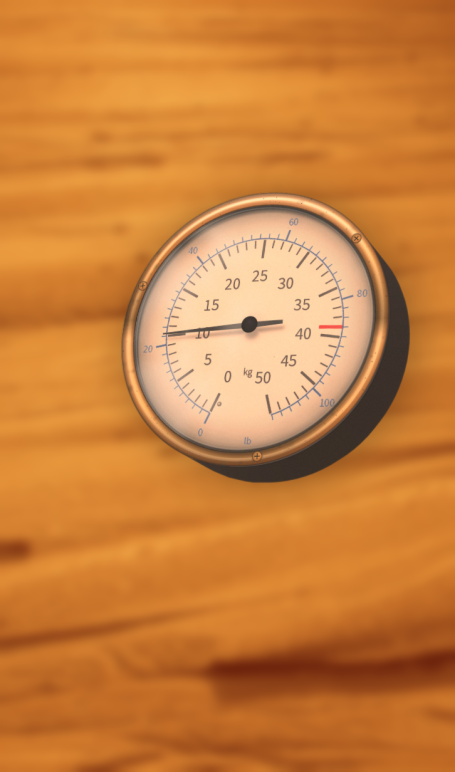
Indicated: 10; kg
